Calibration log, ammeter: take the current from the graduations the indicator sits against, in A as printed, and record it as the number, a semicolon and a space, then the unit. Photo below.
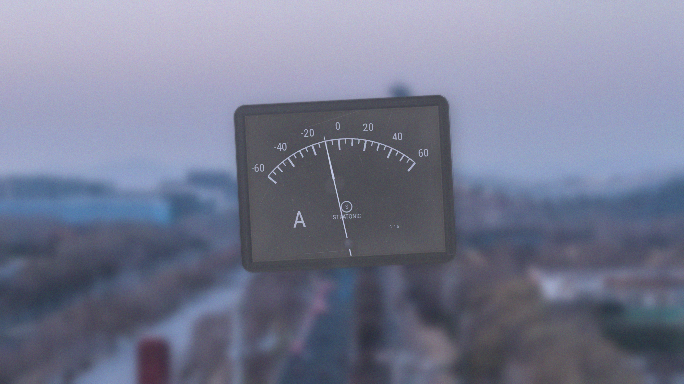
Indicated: -10; A
